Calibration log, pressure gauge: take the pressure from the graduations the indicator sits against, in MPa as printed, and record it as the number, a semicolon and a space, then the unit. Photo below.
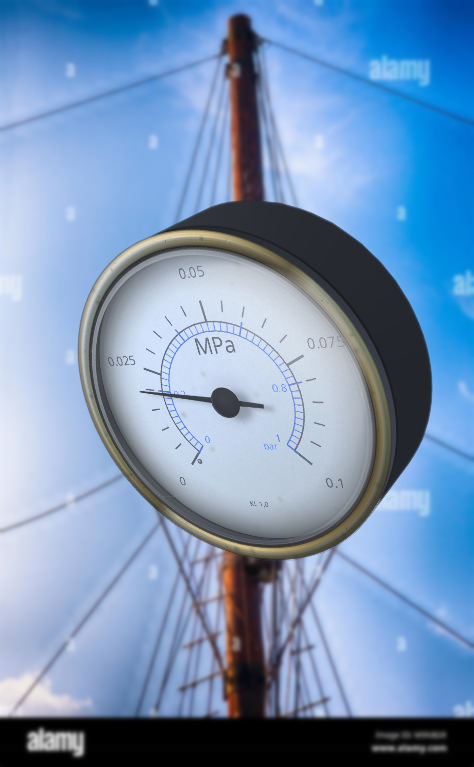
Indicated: 0.02; MPa
